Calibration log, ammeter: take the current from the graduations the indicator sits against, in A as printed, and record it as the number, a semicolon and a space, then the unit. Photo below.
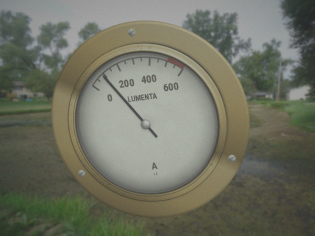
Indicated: 100; A
